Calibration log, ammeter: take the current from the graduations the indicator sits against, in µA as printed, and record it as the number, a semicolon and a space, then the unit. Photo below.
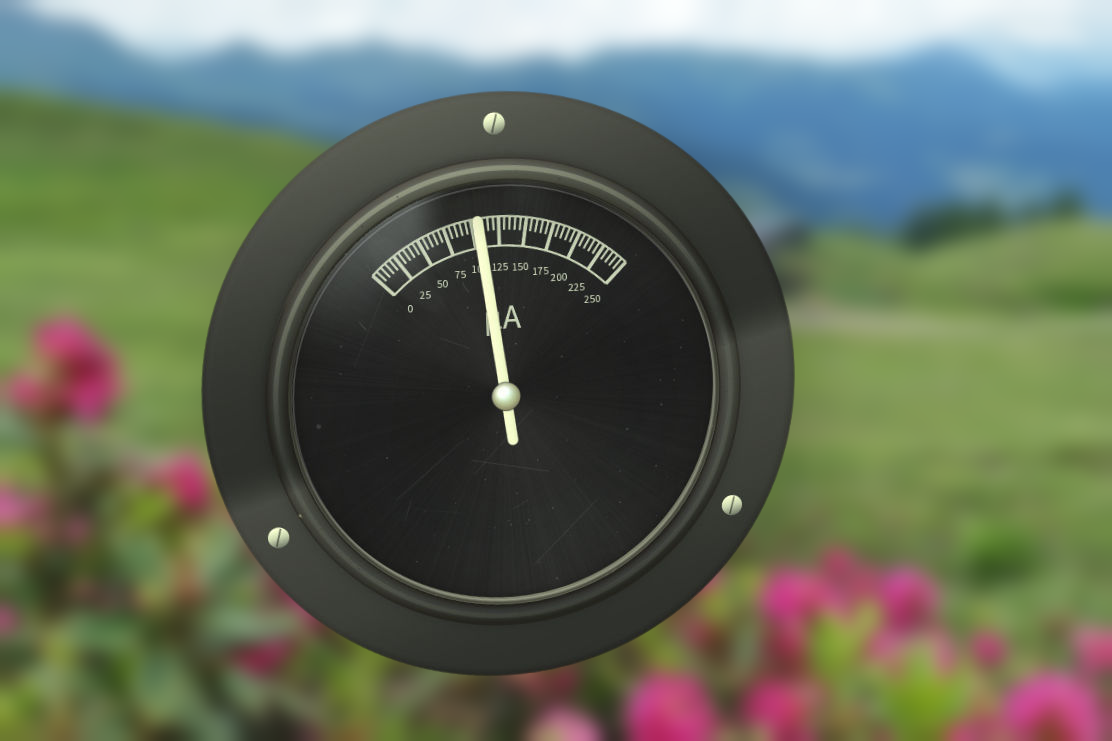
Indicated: 105; µA
